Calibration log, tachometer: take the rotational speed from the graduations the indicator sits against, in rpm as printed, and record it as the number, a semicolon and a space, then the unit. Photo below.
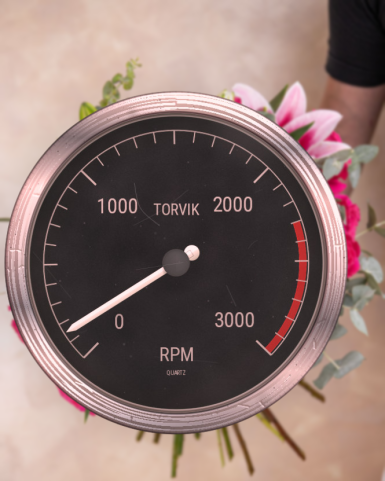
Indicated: 150; rpm
